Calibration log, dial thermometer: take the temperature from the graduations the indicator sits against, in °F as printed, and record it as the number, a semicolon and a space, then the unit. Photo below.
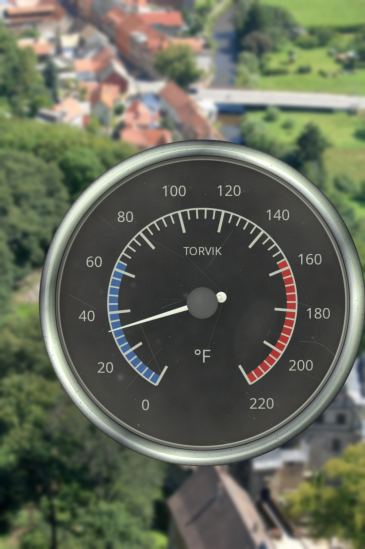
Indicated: 32; °F
